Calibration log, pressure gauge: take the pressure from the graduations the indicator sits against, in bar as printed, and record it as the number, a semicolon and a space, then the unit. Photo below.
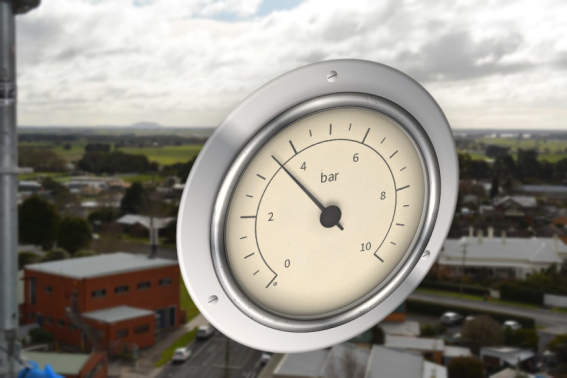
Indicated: 3.5; bar
